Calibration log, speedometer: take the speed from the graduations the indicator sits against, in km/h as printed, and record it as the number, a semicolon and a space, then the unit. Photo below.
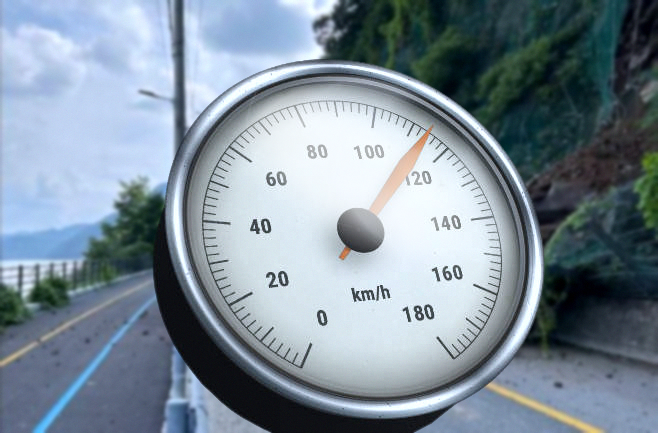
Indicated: 114; km/h
